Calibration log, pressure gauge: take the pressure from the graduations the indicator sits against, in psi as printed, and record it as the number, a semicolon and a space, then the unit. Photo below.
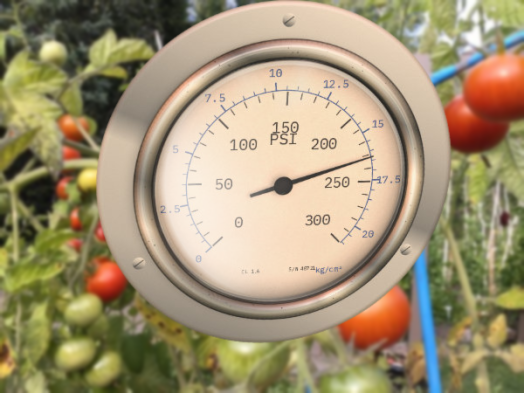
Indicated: 230; psi
